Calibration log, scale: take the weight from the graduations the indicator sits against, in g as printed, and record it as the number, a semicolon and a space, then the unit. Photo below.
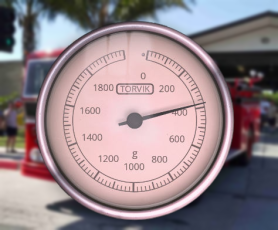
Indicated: 380; g
